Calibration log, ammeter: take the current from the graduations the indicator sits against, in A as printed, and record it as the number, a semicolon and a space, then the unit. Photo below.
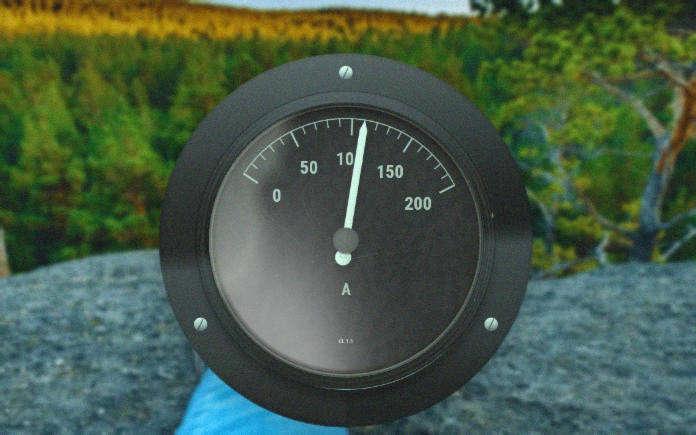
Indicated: 110; A
